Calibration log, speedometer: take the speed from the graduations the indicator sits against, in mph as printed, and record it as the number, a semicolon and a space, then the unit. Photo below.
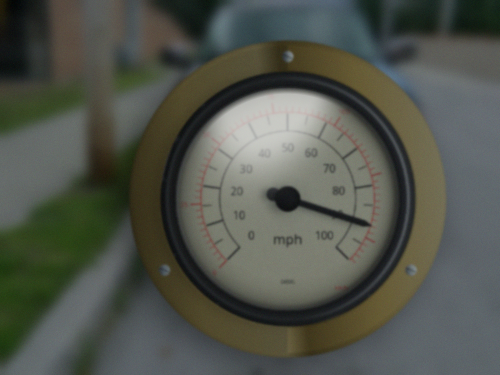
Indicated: 90; mph
